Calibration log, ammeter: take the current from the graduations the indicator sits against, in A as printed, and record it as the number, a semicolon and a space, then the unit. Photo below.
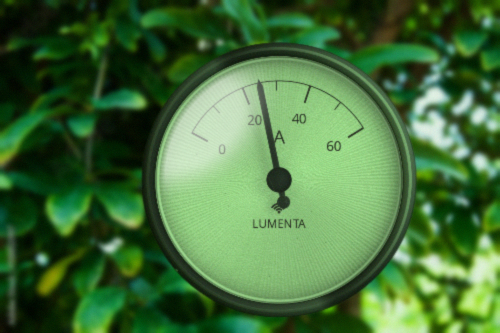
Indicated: 25; A
